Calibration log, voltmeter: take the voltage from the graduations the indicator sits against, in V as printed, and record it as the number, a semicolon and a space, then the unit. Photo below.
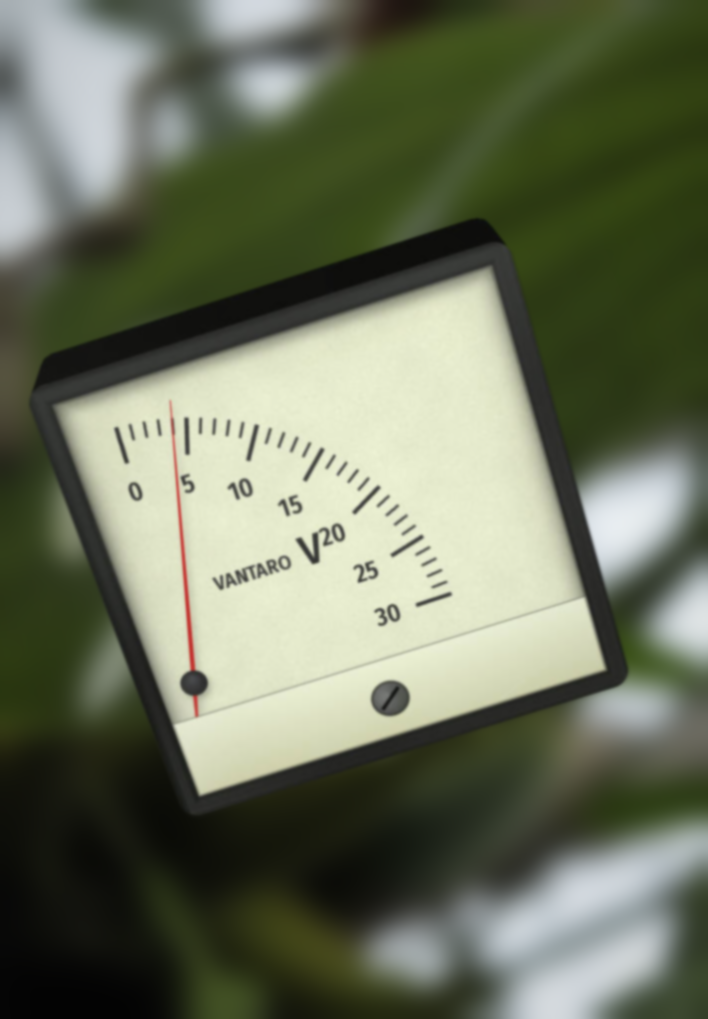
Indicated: 4; V
